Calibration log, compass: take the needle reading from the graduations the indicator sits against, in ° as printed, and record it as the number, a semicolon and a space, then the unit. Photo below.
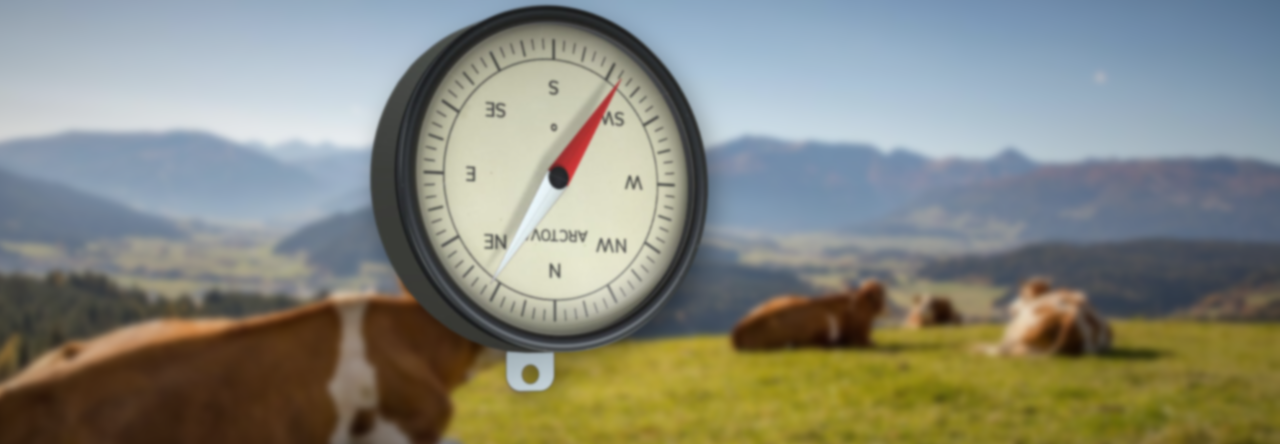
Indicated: 215; °
